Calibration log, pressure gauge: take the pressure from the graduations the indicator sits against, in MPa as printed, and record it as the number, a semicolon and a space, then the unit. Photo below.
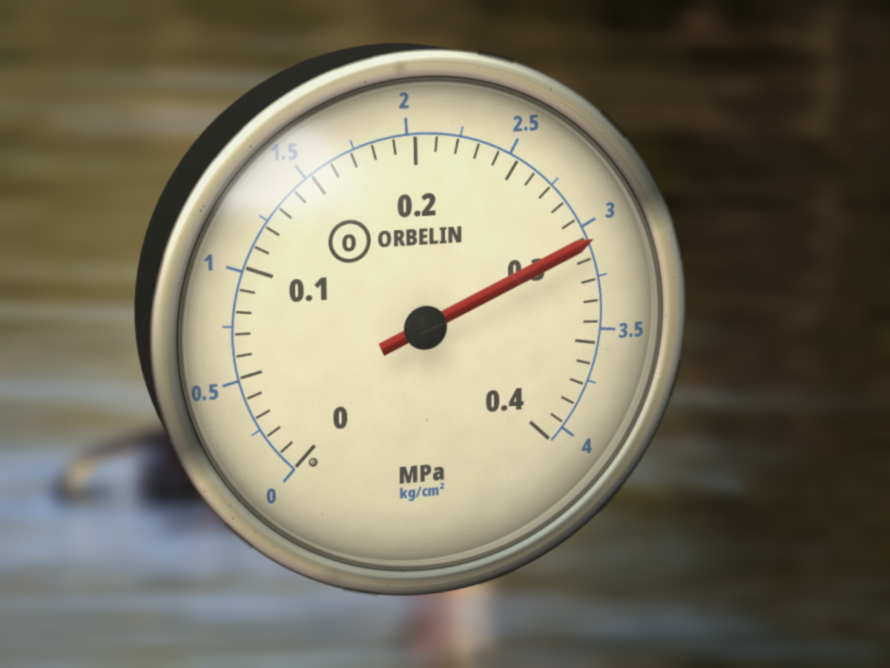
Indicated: 0.3; MPa
